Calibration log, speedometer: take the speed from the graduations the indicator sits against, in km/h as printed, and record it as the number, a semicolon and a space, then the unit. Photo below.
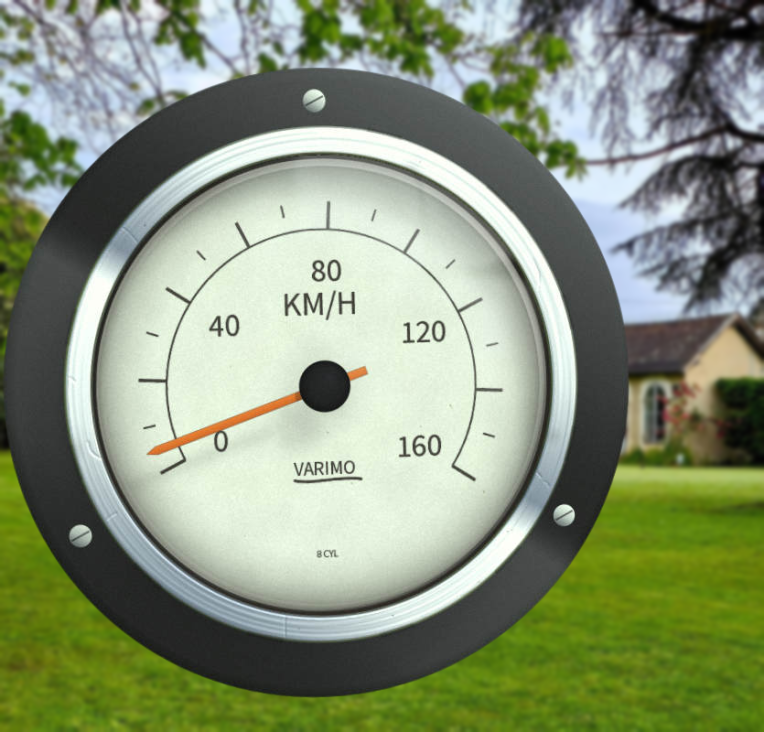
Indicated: 5; km/h
